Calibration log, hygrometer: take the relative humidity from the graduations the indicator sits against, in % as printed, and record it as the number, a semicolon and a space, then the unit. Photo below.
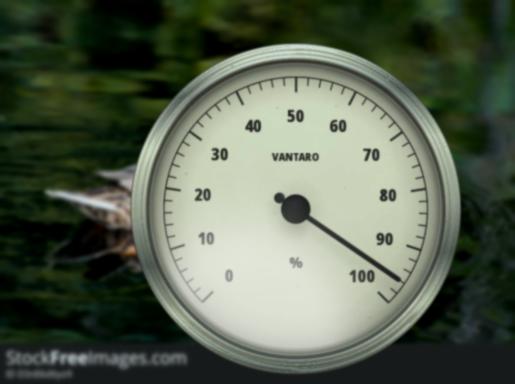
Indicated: 96; %
